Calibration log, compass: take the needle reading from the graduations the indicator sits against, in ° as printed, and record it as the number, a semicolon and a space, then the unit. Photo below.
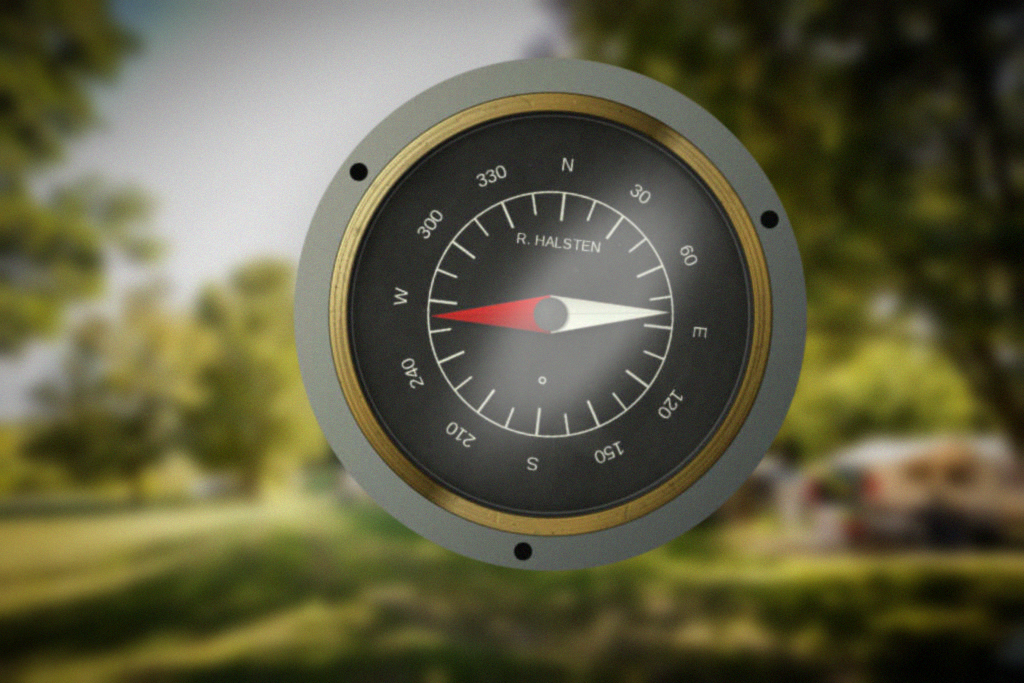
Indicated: 262.5; °
